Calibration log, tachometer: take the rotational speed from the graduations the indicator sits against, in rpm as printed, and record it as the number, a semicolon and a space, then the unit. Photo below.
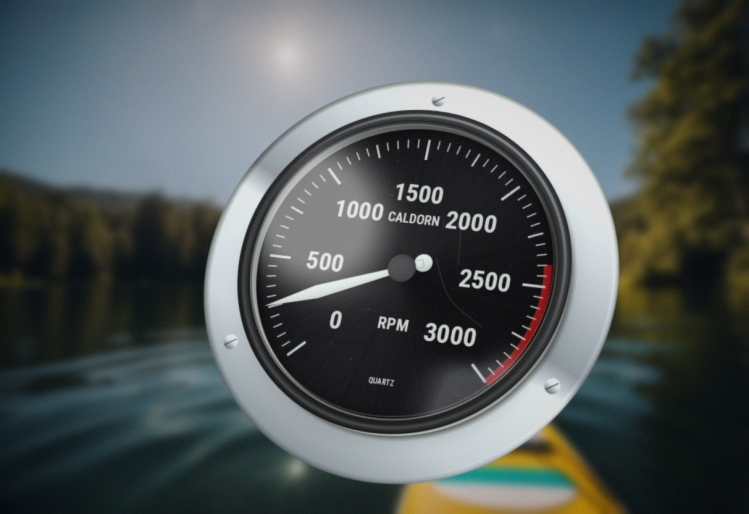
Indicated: 250; rpm
